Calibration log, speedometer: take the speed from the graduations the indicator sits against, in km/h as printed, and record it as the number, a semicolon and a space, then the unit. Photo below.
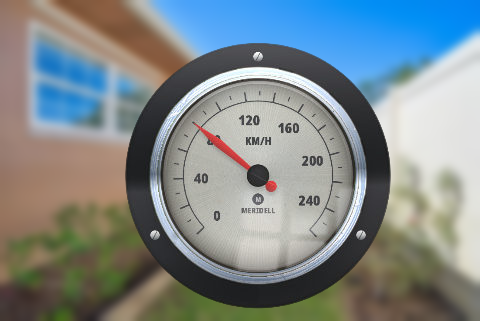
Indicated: 80; km/h
